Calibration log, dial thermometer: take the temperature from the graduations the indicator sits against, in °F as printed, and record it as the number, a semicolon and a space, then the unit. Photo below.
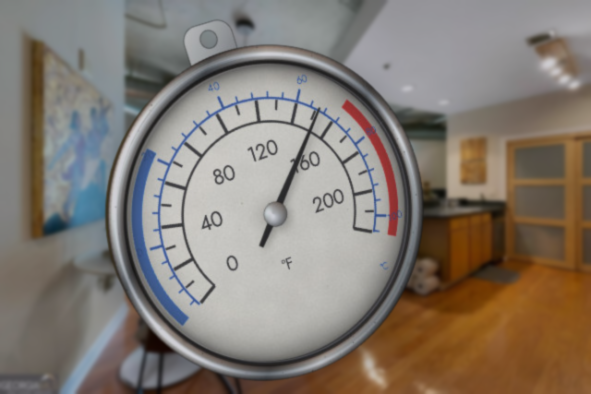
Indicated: 150; °F
